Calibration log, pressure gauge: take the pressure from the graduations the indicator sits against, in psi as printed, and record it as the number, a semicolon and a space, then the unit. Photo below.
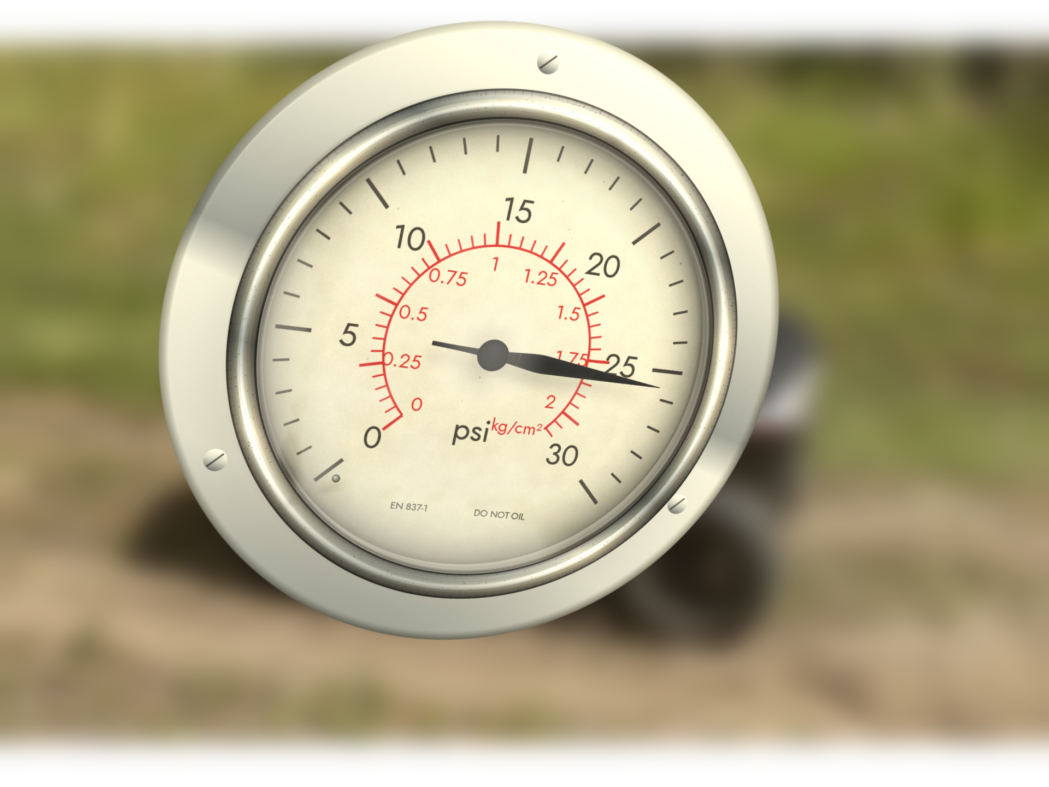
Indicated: 25.5; psi
